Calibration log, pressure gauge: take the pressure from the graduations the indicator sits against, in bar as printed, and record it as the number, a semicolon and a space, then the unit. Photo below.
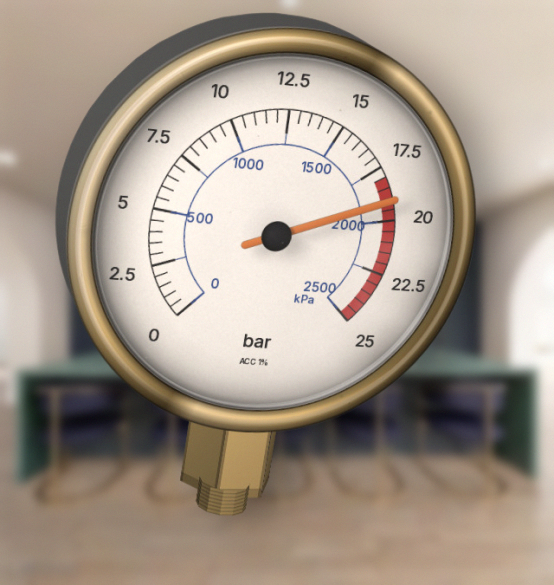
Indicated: 19; bar
